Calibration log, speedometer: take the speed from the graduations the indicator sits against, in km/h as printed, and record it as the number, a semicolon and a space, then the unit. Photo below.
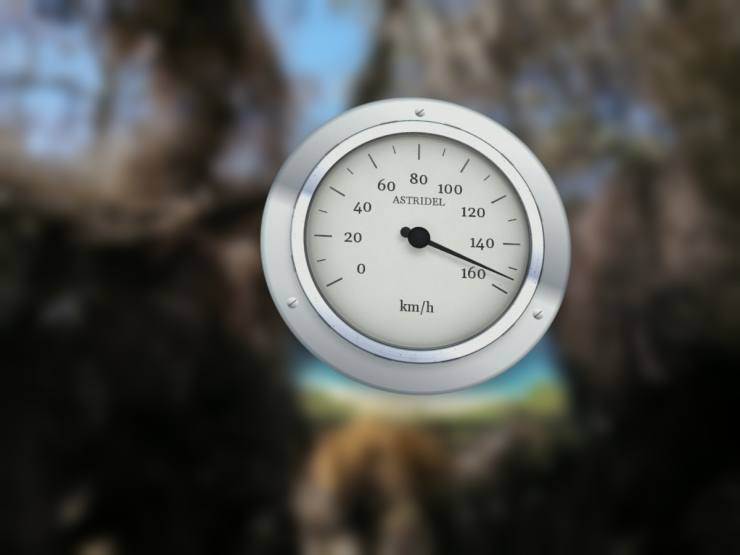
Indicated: 155; km/h
